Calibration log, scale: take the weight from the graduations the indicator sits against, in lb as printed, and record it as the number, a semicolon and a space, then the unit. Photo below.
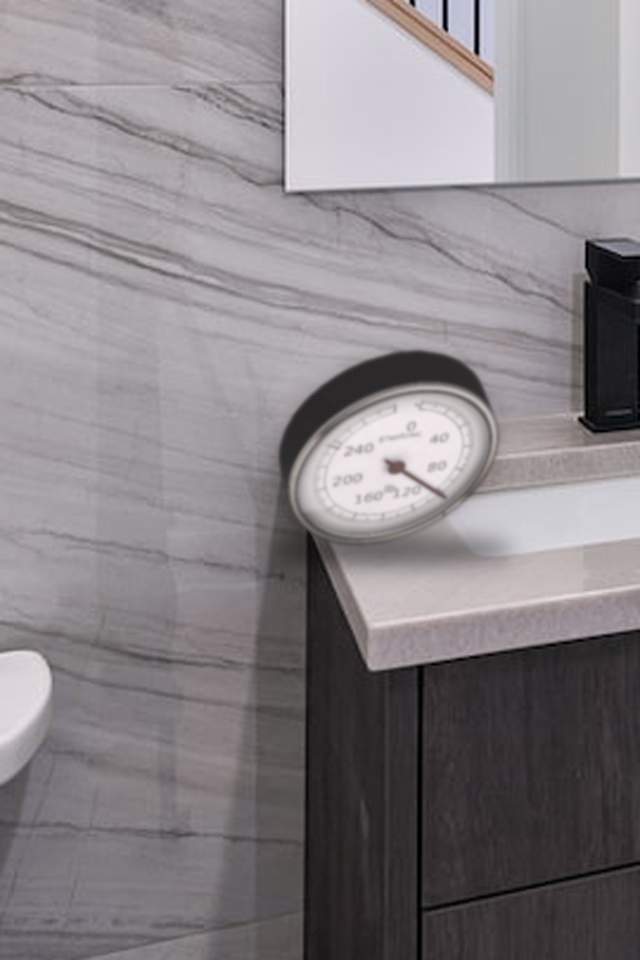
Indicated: 100; lb
